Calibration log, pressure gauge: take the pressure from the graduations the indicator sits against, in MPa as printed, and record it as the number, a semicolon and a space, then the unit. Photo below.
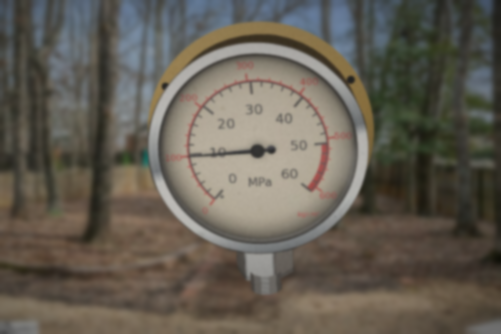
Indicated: 10; MPa
